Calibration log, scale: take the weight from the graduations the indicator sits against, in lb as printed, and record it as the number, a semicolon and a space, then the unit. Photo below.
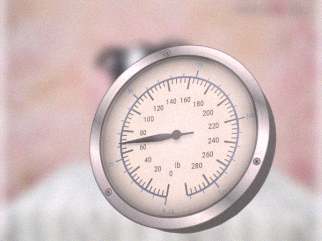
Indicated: 68; lb
